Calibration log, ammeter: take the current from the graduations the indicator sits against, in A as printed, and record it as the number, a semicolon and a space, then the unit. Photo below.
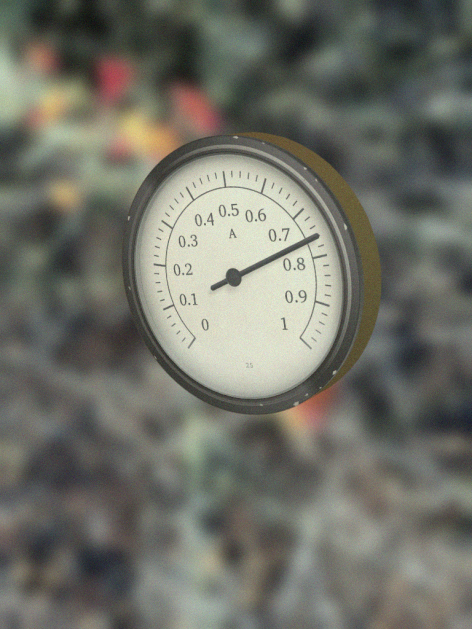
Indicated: 0.76; A
